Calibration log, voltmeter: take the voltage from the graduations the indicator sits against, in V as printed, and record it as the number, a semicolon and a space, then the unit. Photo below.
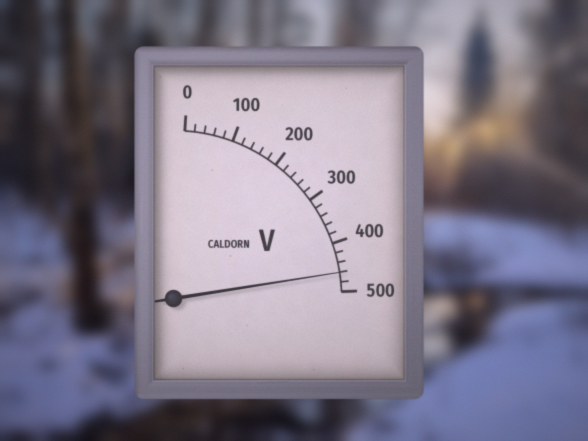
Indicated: 460; V
